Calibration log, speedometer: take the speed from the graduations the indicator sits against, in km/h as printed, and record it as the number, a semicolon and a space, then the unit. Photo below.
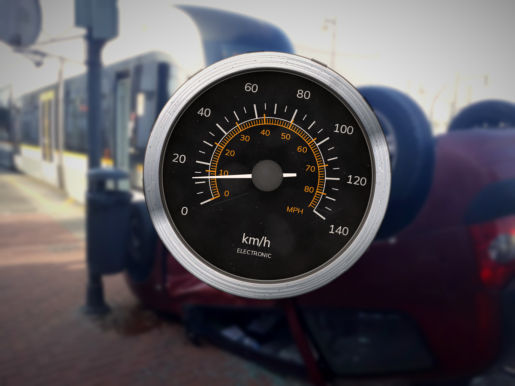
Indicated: 12.5; km/h
